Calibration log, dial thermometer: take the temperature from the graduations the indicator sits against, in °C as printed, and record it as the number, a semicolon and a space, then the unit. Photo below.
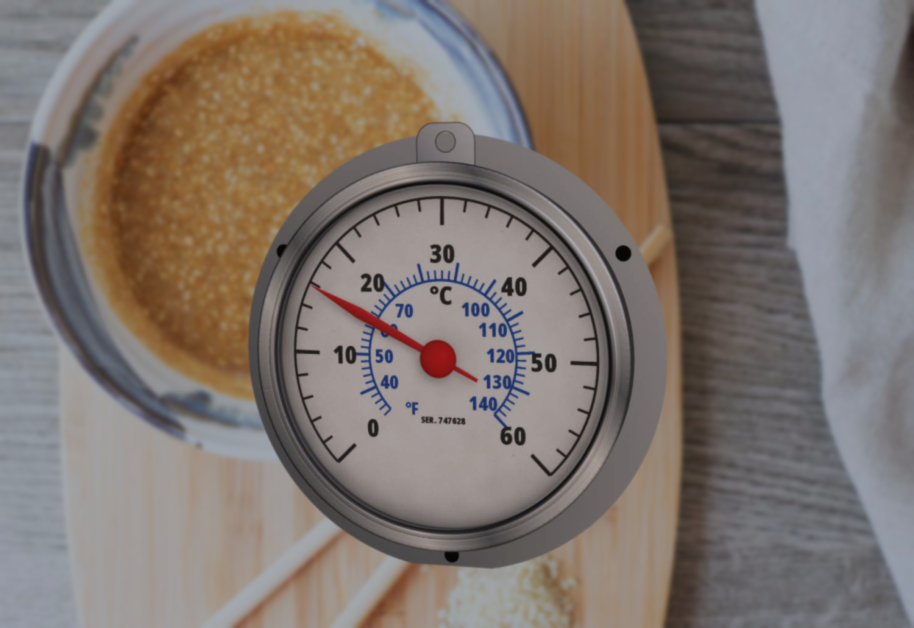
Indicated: 16; °C
